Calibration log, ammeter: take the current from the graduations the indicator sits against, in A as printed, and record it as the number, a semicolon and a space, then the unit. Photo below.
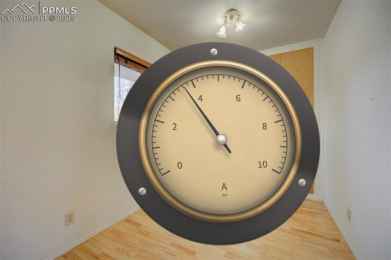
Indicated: 3.6; A
